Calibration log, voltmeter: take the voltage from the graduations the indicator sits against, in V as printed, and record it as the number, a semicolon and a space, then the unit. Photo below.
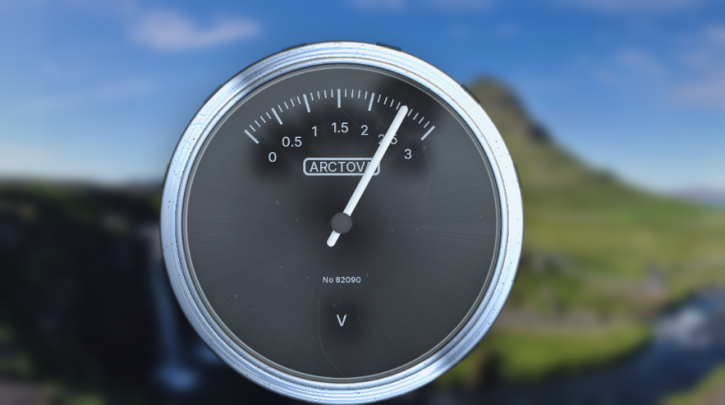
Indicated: 2.5; V
